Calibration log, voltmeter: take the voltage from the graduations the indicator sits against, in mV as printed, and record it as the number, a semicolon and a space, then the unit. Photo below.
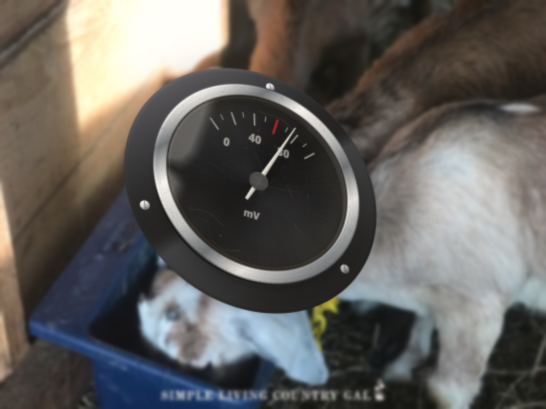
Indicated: 75; mV
